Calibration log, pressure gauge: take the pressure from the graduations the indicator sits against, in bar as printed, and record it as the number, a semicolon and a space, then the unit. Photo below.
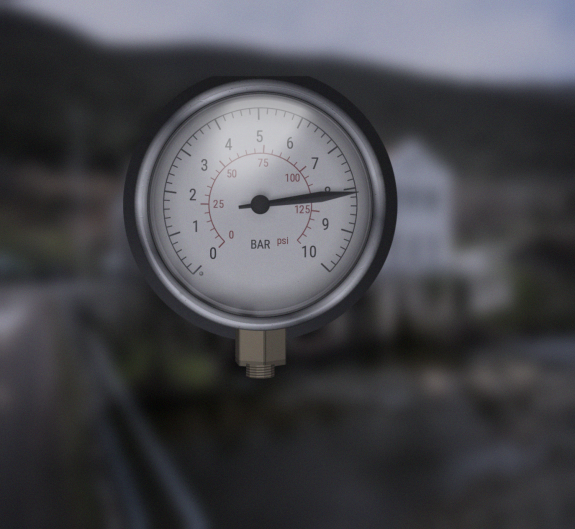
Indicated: 8.1; bar
